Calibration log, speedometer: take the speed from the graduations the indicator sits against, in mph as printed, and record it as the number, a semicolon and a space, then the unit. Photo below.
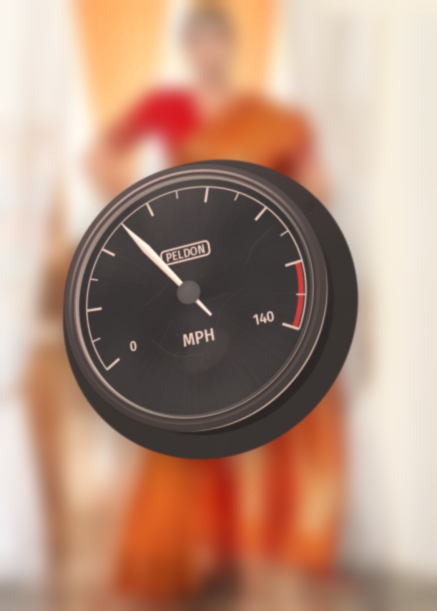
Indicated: 50; mph
